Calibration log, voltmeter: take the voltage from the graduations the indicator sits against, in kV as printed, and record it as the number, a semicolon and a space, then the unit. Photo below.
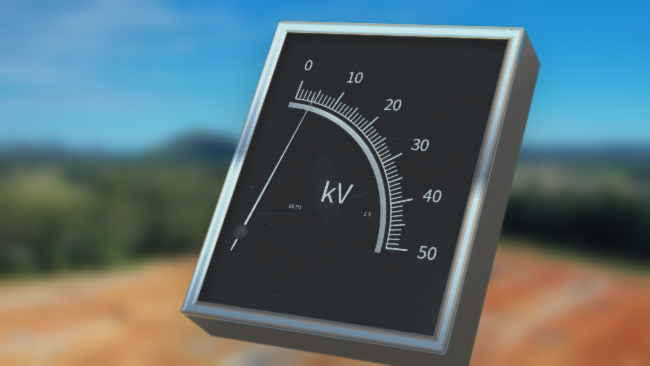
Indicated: 5; kV
